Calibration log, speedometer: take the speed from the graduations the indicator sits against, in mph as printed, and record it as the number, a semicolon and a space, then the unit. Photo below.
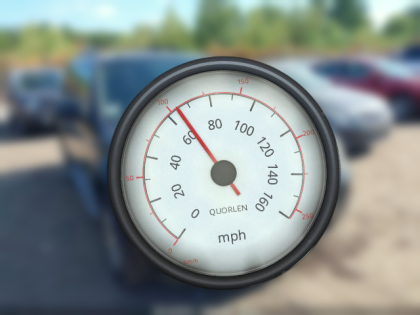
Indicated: 65; mph
